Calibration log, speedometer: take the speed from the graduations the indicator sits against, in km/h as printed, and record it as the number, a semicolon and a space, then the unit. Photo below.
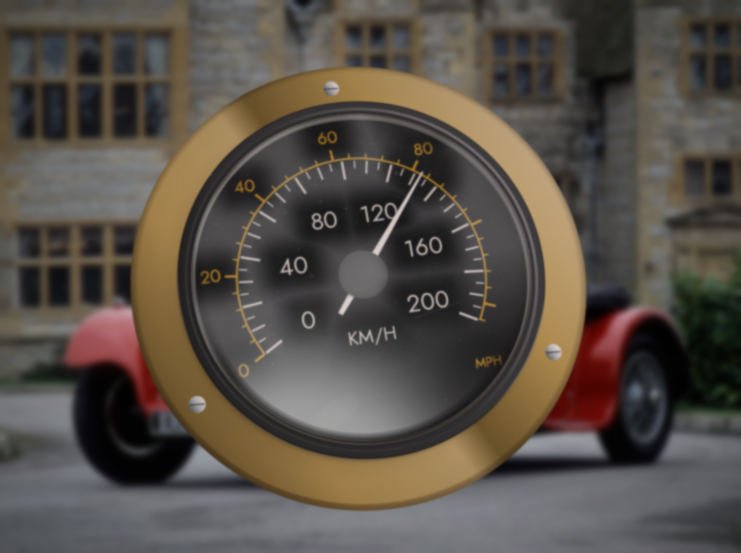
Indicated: 132.5; km/h
